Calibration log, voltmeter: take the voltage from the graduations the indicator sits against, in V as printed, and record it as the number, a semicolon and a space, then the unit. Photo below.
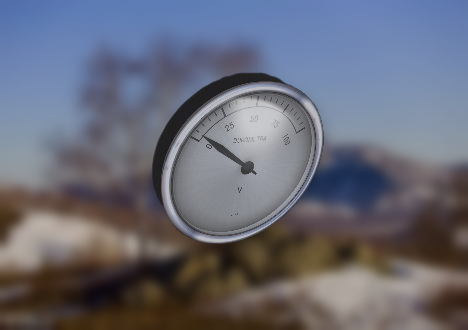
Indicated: 5; V
